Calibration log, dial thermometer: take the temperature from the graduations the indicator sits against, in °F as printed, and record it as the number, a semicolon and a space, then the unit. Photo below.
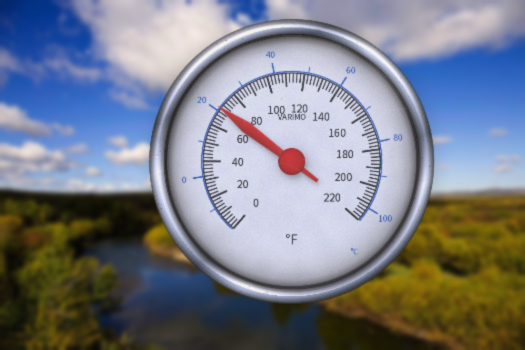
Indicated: 70; °F
